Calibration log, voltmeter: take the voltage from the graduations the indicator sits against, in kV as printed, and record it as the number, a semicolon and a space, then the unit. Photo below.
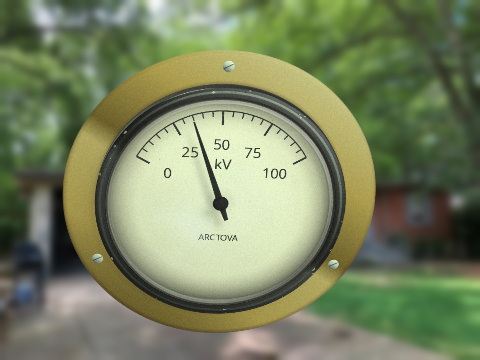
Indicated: 35; kV
